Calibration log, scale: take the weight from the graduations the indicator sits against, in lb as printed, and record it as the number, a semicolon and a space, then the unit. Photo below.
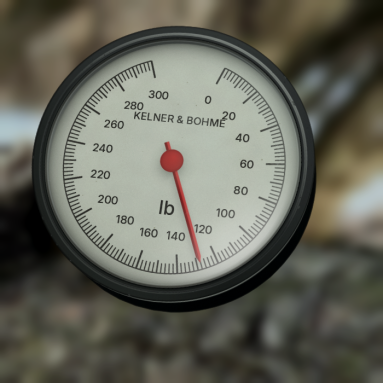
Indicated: 128; lb
